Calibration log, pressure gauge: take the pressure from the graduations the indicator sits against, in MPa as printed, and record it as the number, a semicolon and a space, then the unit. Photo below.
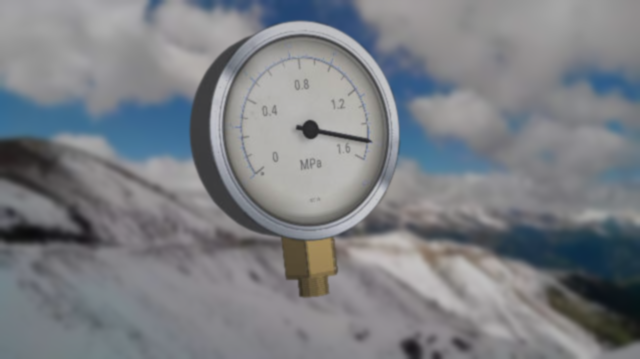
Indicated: 1.5; MPa
